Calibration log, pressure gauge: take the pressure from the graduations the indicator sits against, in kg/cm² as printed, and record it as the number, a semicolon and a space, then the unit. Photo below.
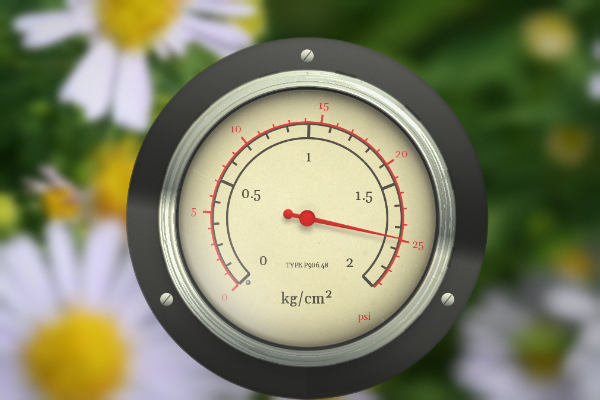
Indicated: 1.75; kg/cm²
